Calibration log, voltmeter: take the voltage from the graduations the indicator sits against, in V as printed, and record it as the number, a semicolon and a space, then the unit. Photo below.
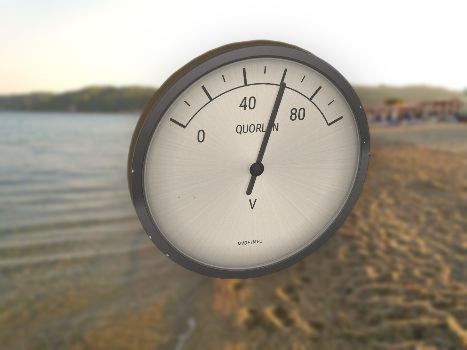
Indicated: 60; V
